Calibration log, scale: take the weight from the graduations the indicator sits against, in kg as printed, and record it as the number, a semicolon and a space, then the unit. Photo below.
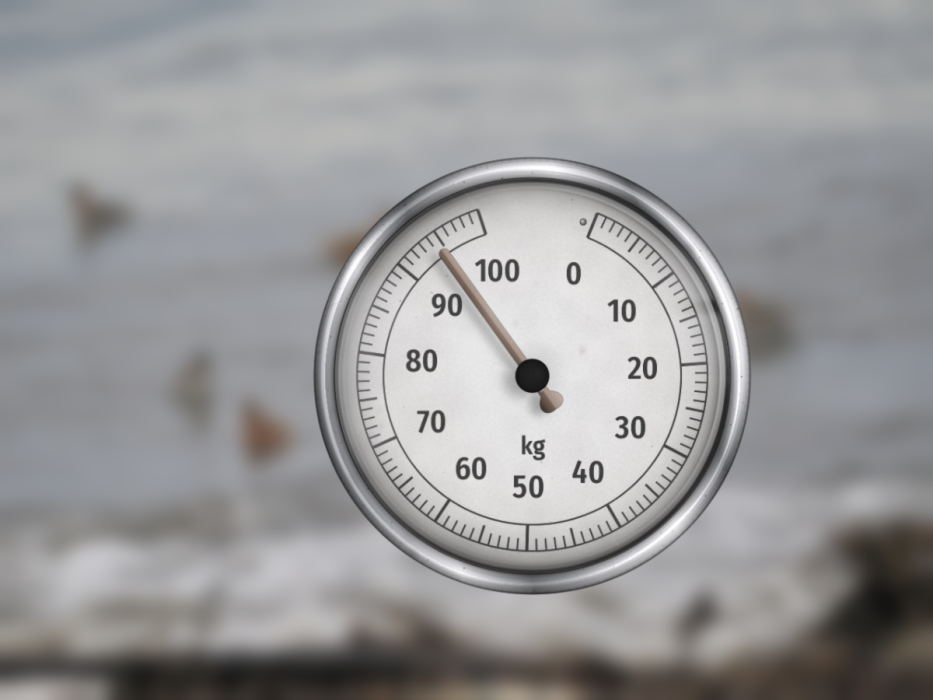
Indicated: 94.5; kg
